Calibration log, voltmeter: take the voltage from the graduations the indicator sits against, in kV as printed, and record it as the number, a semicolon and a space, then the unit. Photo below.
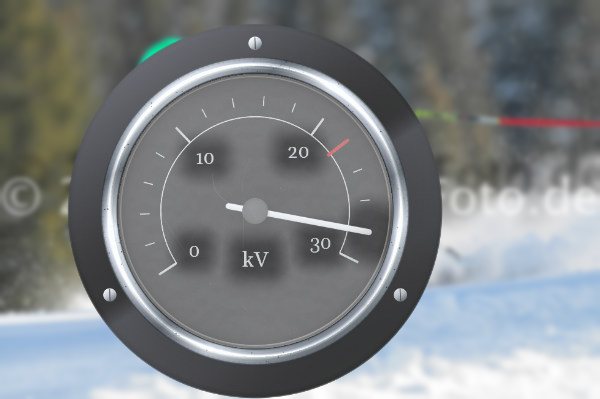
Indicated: 28; kV
